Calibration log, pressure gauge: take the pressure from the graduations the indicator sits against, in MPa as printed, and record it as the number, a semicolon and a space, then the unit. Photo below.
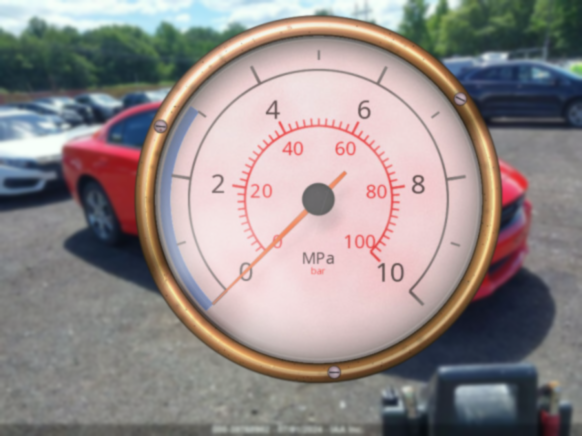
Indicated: 0; MPa
